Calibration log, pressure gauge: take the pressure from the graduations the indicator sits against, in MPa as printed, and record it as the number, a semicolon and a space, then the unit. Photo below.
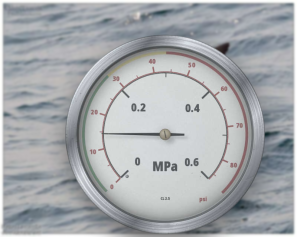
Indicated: 0.1; MPa
